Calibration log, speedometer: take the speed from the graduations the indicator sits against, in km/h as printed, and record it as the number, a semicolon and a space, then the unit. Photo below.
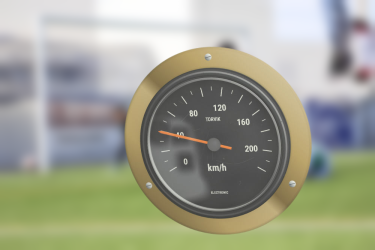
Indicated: 40; km/h
